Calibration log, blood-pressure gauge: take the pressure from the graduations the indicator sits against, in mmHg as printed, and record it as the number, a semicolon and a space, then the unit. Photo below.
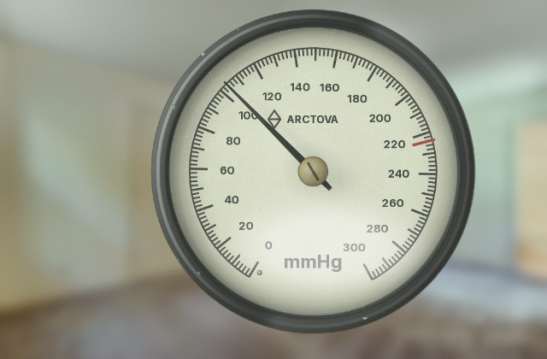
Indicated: 104; mmHg
